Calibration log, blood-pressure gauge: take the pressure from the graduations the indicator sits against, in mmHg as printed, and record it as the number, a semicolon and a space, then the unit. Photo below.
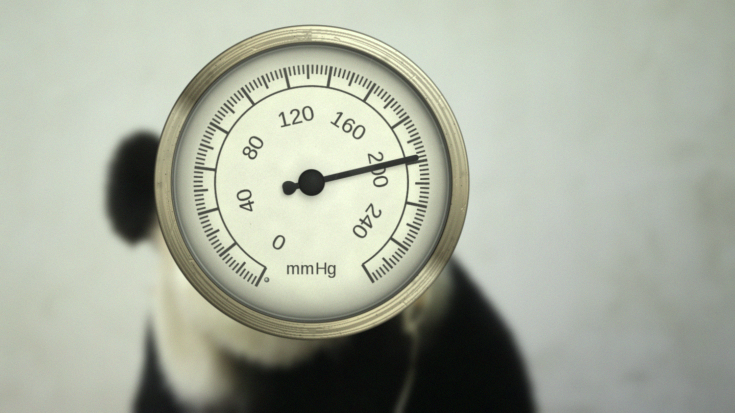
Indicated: 198; mmHg
